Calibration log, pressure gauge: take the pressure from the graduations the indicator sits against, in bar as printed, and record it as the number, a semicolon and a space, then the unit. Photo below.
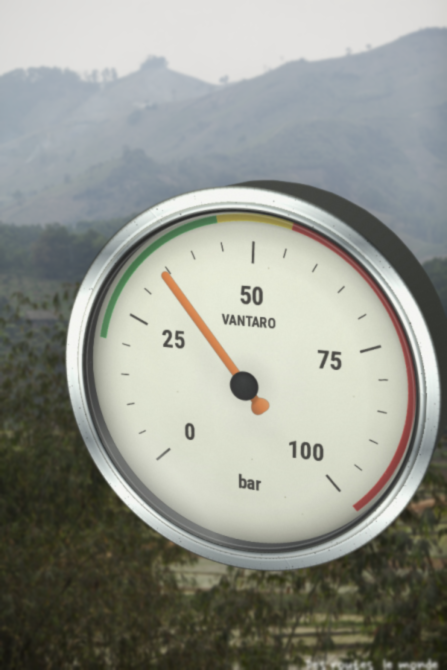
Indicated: 35; bar
